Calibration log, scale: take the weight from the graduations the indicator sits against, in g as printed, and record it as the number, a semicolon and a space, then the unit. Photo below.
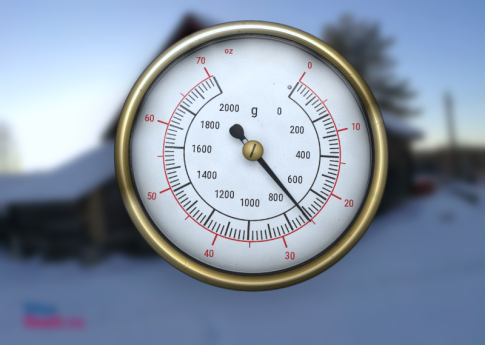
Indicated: 720; g
